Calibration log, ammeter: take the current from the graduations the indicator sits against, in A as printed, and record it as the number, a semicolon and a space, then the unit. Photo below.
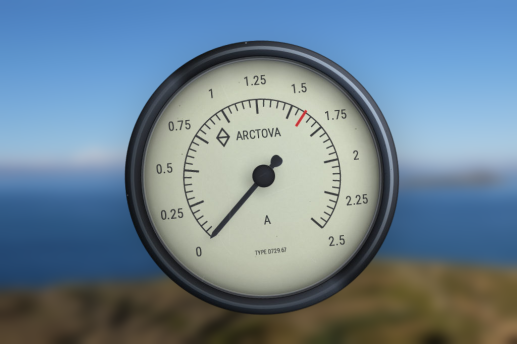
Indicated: 0; A
